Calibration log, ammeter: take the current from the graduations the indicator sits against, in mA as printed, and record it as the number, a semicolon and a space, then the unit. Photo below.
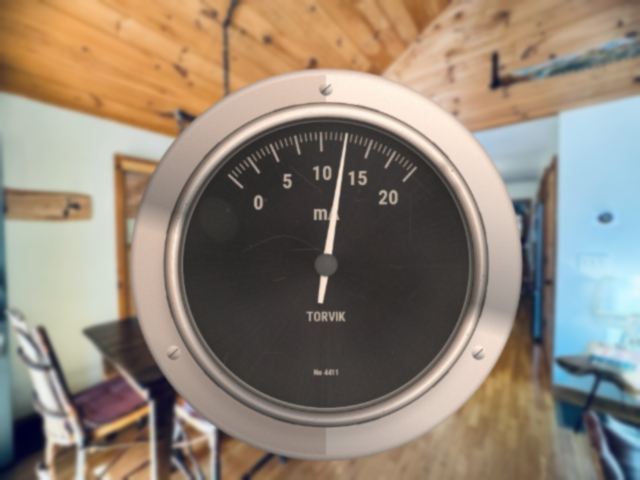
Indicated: 12.5; mA
